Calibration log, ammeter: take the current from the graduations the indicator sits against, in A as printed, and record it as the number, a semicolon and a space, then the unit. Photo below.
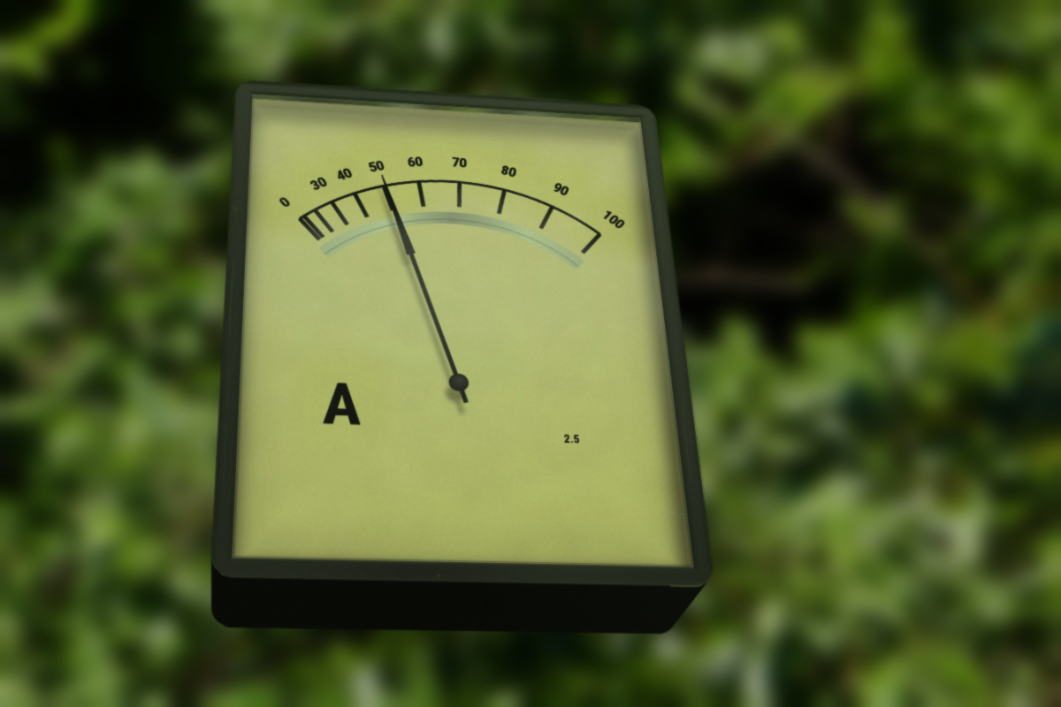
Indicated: 50; A
